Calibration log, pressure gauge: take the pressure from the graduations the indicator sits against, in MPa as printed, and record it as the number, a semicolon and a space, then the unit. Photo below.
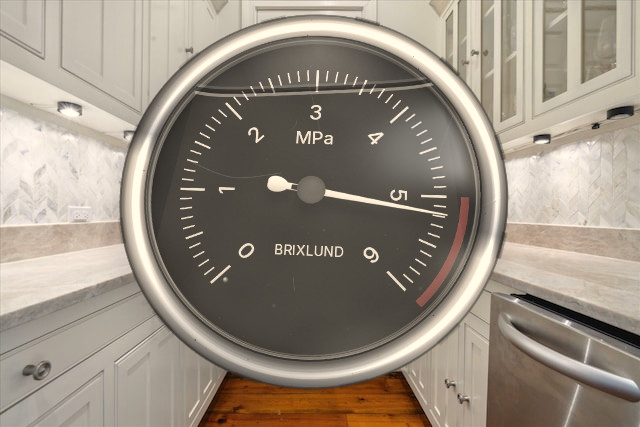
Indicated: 5.2; MPa
